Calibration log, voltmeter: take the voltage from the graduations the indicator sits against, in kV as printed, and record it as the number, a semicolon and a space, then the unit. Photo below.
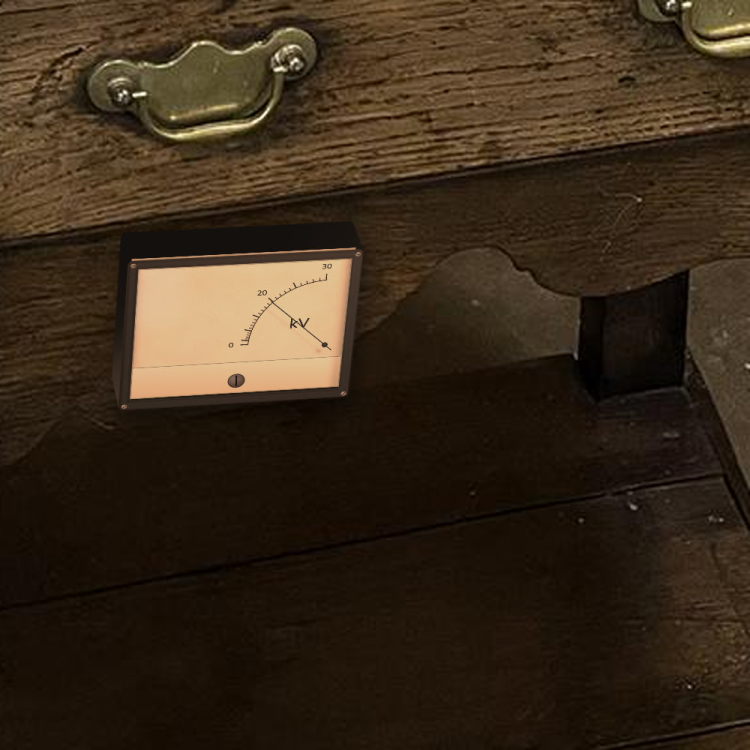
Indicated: 20; kV
